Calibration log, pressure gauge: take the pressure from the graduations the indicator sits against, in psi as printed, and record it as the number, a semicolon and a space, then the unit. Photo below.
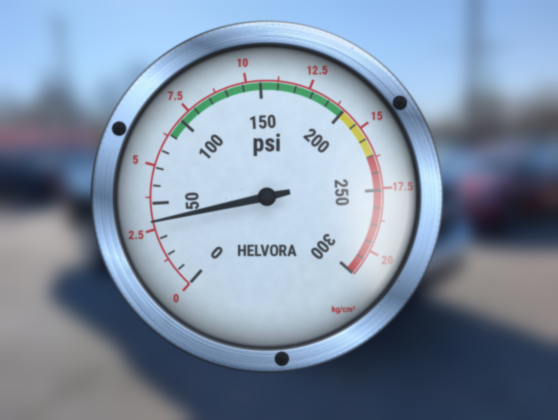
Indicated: 40; psi
